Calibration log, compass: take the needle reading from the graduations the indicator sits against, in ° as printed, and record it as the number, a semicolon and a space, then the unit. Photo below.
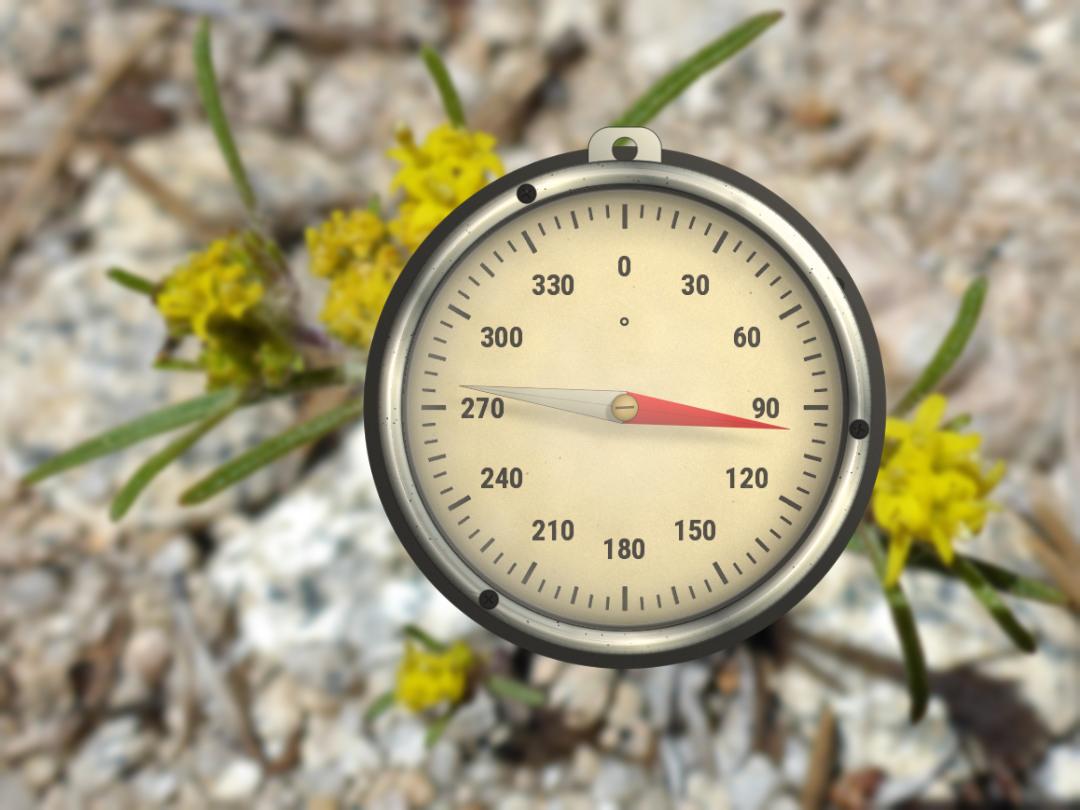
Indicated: 97.5; °
